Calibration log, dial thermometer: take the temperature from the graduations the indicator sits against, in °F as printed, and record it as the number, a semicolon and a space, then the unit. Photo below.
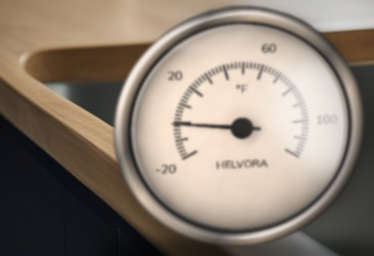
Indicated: 0; °F
